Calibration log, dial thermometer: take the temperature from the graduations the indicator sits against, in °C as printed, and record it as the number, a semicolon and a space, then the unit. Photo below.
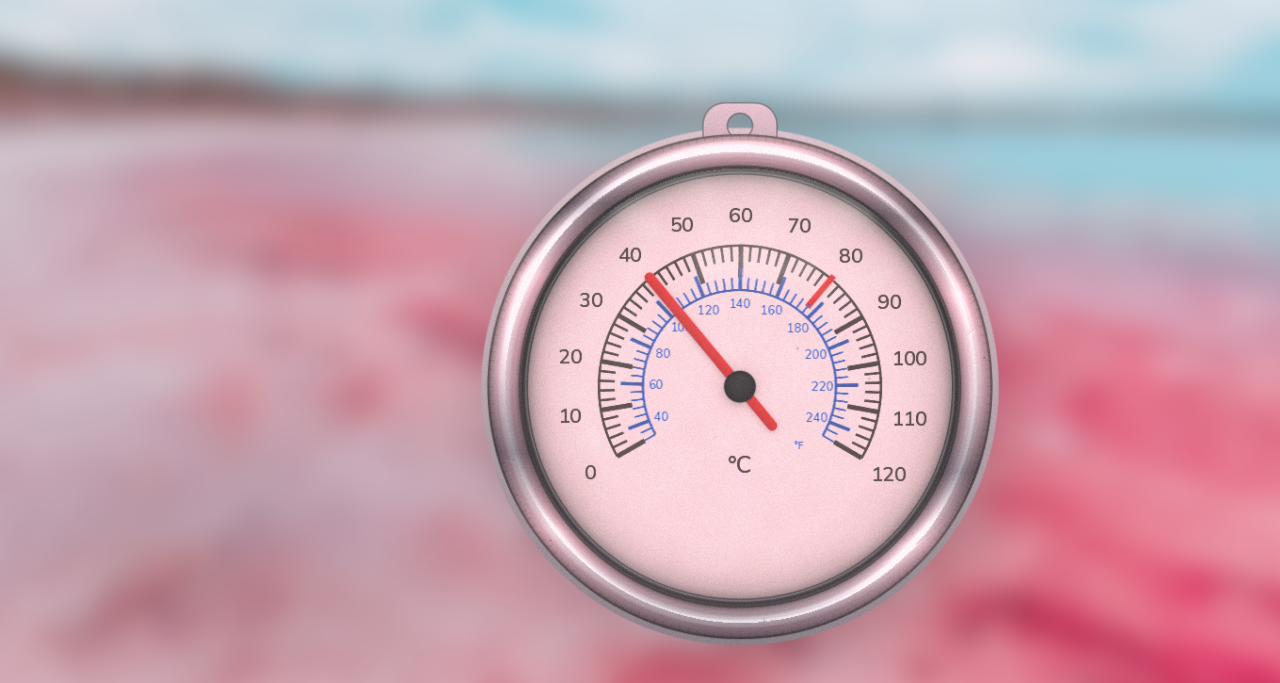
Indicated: 40; °C
